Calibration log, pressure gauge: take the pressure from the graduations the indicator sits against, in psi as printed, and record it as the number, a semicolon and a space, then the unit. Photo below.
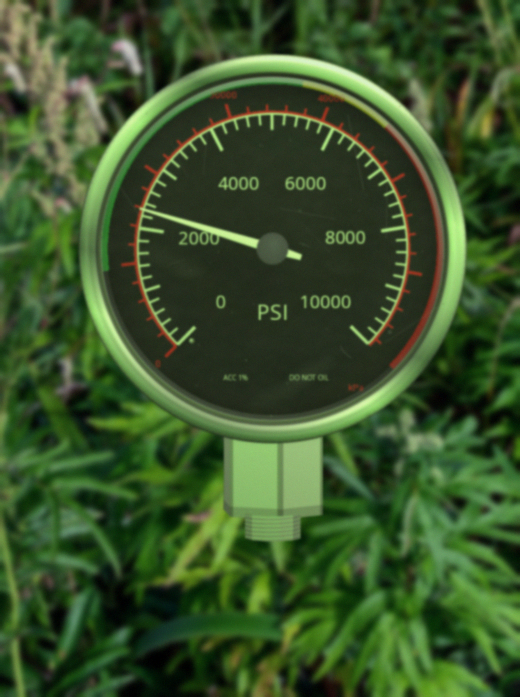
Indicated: 2300; psi
